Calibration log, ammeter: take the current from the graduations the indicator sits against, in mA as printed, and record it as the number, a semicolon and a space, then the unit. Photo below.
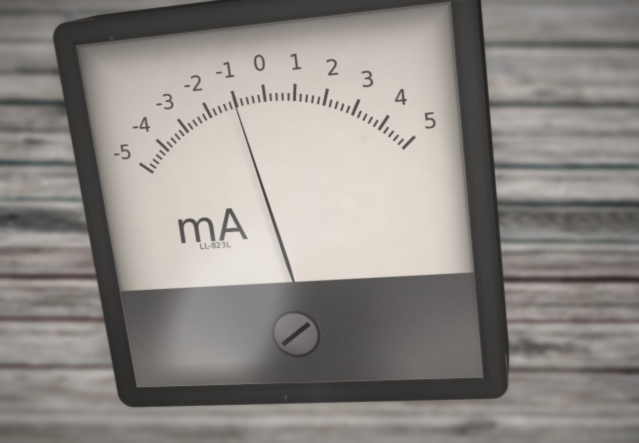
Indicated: -1; mA
